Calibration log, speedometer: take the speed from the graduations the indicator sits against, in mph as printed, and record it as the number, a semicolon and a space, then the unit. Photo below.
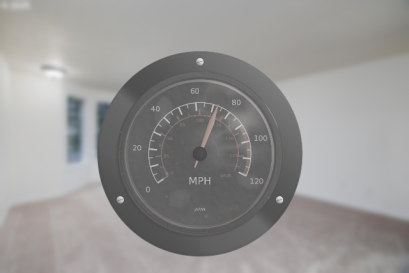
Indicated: 72.5; mph
